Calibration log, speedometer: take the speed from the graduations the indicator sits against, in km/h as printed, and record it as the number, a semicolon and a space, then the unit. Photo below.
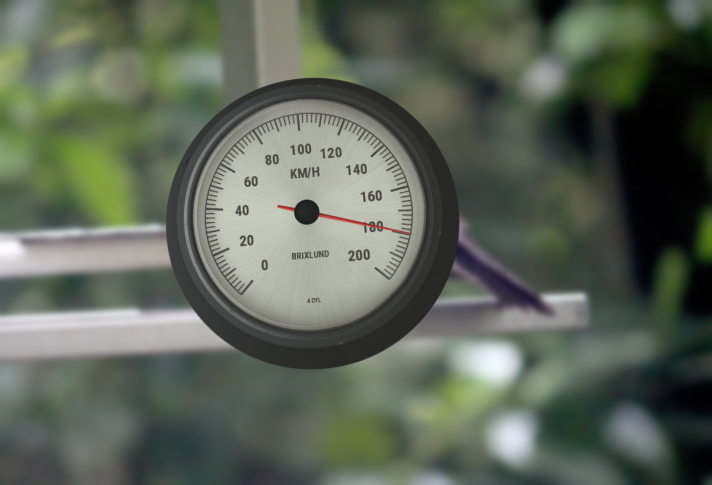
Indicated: 180; km/h
